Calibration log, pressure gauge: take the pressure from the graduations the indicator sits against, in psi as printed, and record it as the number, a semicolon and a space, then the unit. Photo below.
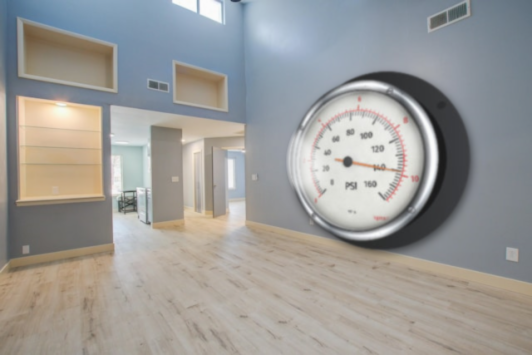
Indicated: 140; psi
